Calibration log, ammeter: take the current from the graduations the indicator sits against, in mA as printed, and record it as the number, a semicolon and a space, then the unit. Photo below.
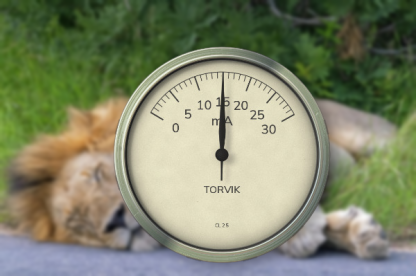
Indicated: 15; mA
